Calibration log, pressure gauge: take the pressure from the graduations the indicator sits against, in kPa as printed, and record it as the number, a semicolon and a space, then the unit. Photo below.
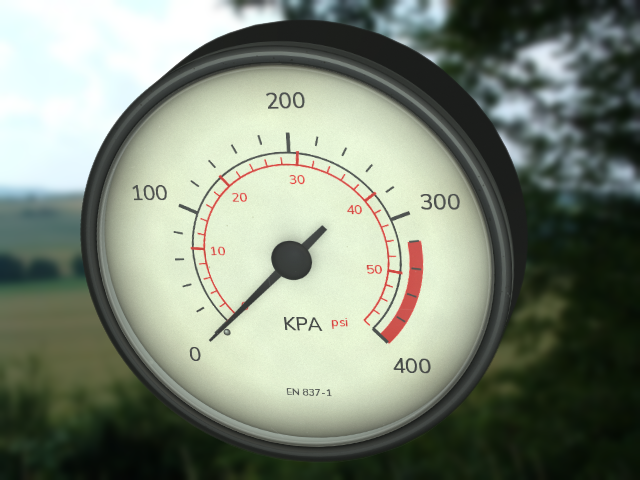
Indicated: 0; kPa
